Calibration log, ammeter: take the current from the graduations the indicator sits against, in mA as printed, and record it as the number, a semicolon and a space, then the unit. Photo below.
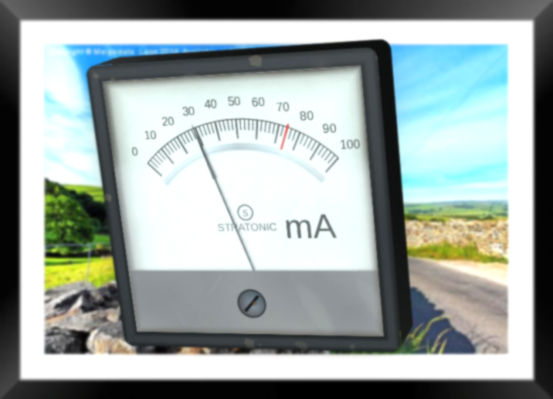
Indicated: 30; mA
